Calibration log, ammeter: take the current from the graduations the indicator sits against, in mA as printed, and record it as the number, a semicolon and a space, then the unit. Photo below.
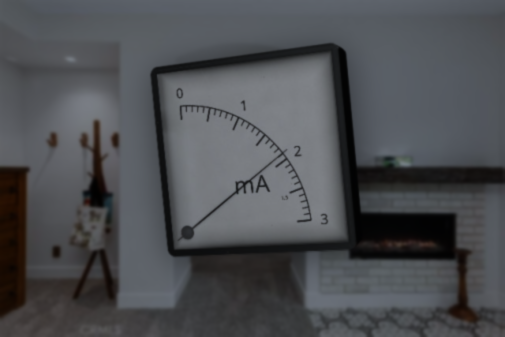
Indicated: 1.9; mA
